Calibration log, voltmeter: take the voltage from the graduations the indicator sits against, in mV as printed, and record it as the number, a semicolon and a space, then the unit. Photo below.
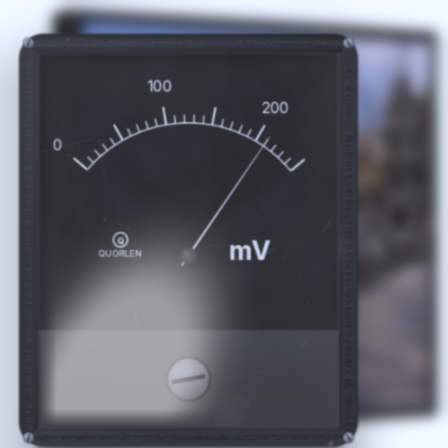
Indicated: 210; mV
